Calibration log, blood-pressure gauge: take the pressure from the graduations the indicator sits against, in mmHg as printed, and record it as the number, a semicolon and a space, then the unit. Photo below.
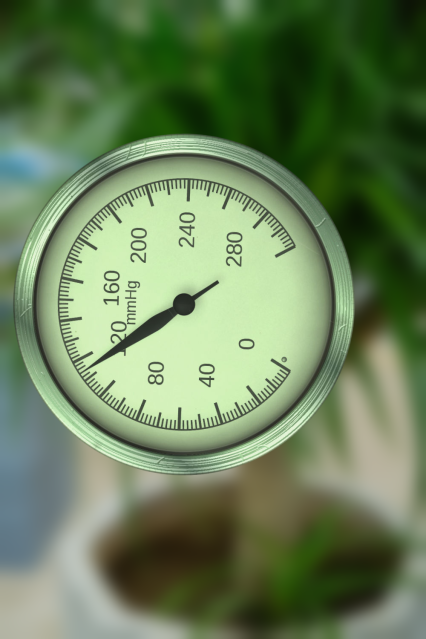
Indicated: 114; mmHg
